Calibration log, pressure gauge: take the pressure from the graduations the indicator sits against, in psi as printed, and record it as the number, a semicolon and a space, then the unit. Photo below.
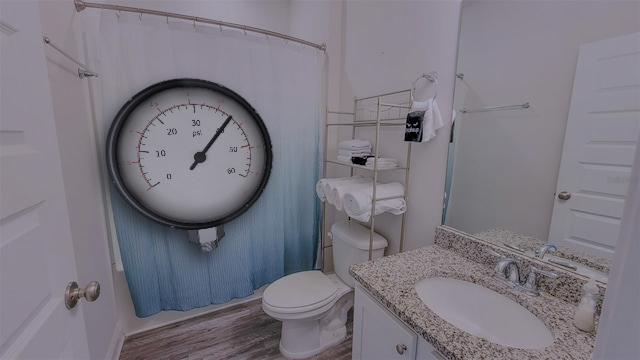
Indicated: 40; psi
